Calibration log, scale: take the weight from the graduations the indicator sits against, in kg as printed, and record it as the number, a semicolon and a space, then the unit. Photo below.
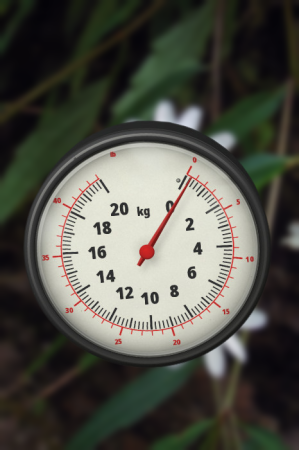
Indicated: 0.2; kg
